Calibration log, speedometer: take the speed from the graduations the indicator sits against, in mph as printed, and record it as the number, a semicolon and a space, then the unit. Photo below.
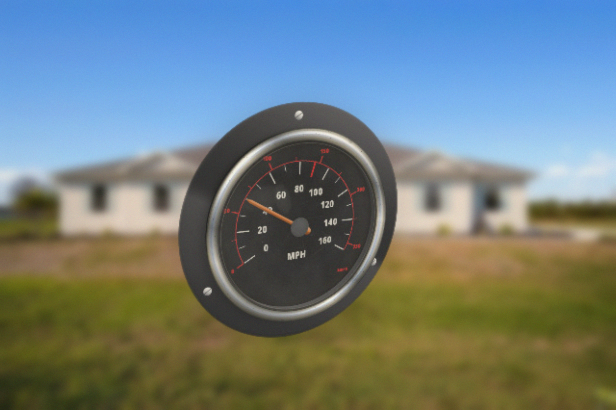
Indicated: 40; mph
